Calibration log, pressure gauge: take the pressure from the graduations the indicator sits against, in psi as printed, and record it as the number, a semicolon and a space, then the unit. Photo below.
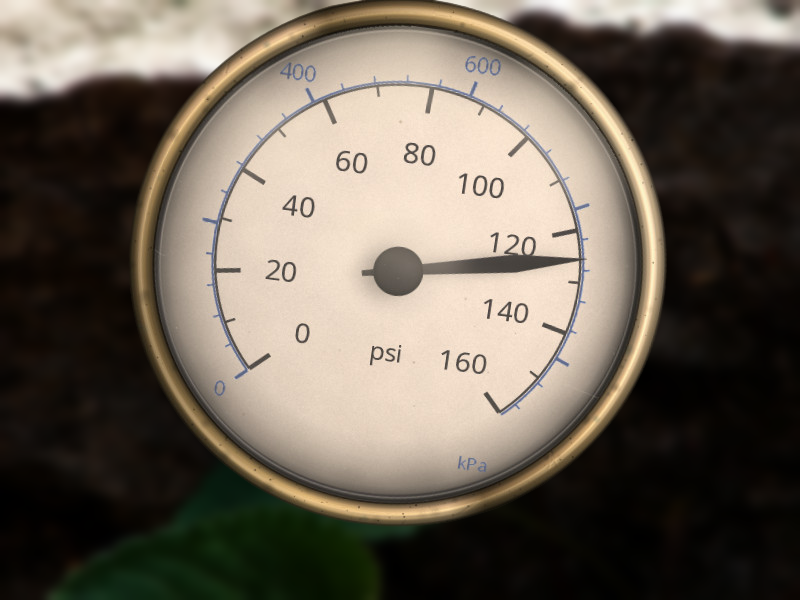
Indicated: 125; psi
